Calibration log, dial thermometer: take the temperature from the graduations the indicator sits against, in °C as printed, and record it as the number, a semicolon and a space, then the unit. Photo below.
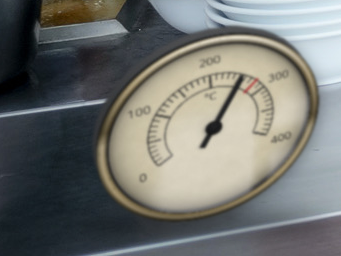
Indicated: 250; °C
